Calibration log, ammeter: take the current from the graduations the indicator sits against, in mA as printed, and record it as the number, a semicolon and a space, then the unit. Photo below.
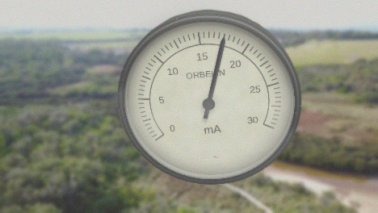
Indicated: 17.5; mA
